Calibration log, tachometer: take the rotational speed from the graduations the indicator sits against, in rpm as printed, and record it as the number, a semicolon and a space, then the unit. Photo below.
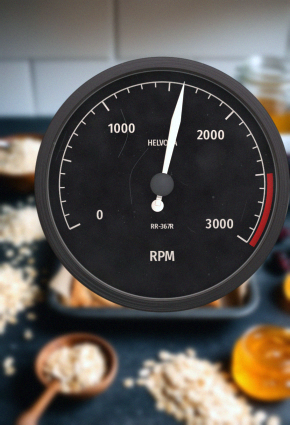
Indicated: 1600; rpm
